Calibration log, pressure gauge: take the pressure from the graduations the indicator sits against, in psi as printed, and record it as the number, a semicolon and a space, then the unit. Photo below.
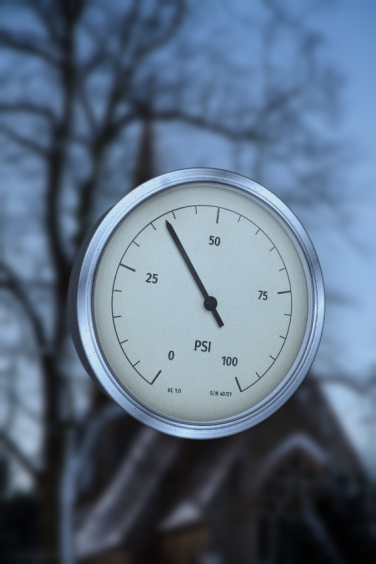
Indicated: 37.5; psi
